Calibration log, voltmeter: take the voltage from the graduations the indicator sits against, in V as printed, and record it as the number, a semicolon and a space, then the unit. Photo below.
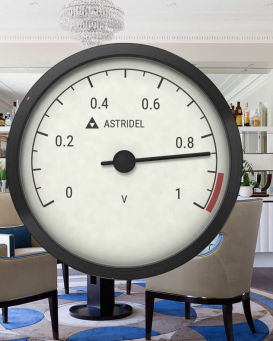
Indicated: 0.85; V
